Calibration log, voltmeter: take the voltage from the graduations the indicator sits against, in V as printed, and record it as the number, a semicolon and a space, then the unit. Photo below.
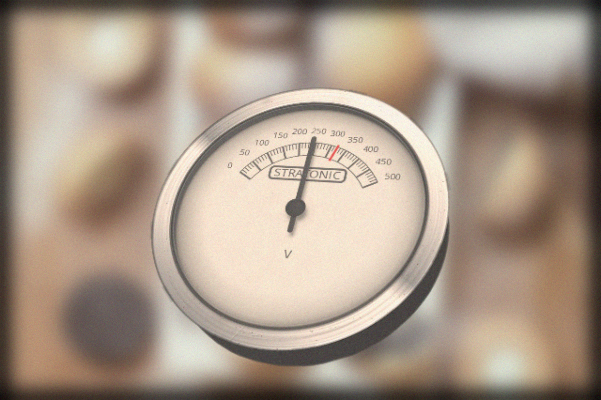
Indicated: 250; V
